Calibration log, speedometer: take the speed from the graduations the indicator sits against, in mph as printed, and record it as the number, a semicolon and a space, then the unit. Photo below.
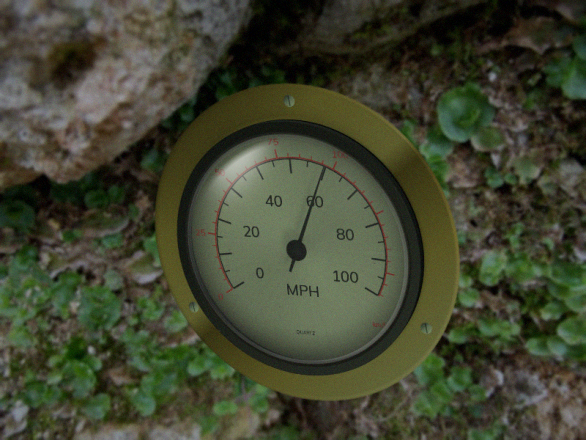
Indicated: 60; mph
